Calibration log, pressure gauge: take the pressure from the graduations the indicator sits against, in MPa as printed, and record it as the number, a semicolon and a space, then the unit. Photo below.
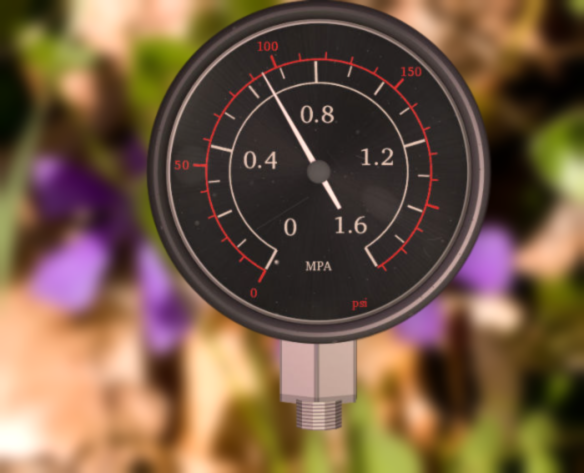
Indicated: 0.65; MPa
